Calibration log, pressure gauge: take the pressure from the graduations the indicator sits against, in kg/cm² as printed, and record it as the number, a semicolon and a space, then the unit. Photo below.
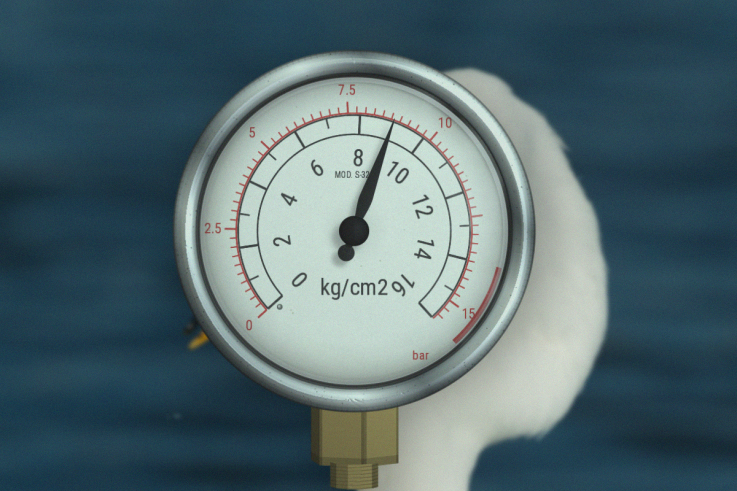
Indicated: 9; kg/cm²
